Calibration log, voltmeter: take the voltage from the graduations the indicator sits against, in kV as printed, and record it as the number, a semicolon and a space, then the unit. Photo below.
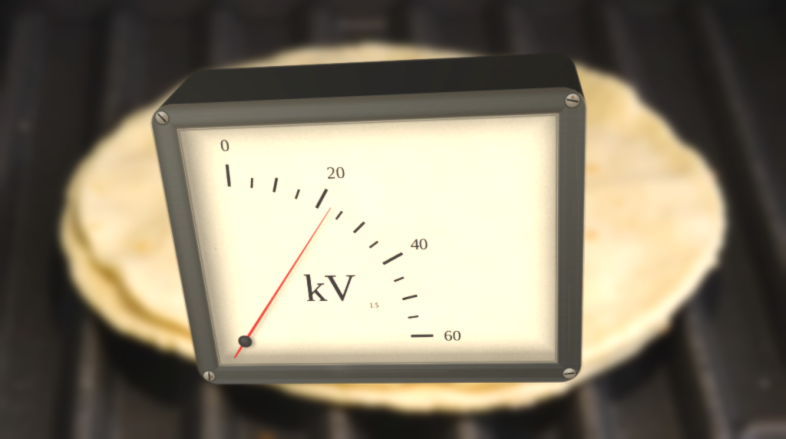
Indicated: 22.5; kV
